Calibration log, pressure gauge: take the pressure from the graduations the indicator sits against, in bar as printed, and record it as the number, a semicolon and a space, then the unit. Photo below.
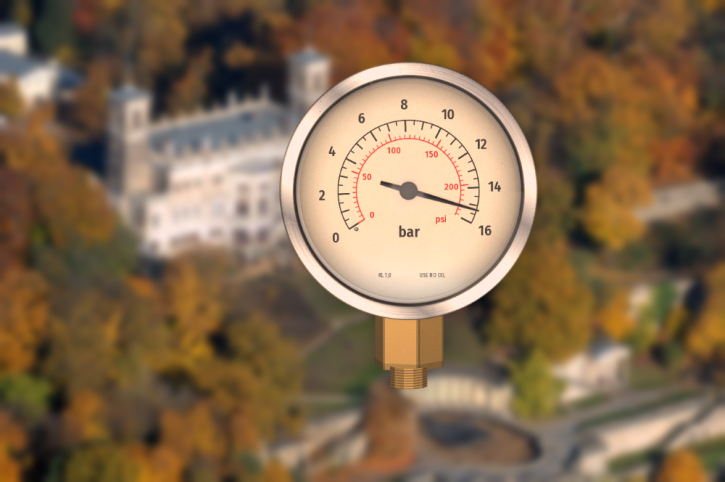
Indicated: 15.25; bar
